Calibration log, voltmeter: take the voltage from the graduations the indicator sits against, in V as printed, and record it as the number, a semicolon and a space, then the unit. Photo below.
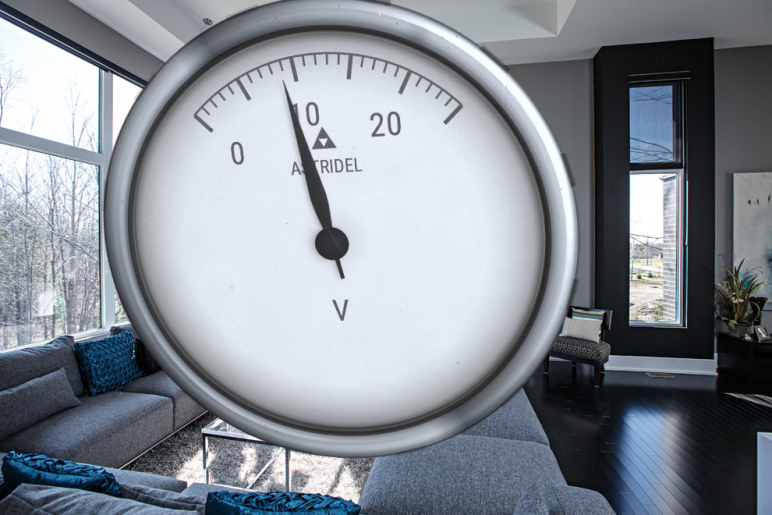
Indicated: 9; V
